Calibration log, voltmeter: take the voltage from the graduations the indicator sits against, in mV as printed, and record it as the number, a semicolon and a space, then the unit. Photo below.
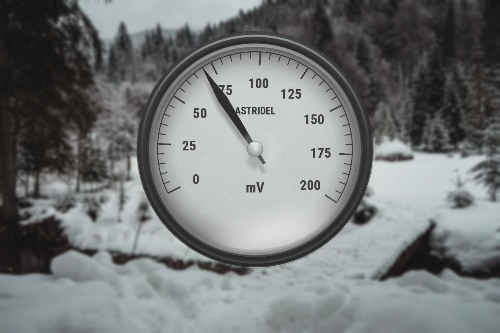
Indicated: 70; mV
